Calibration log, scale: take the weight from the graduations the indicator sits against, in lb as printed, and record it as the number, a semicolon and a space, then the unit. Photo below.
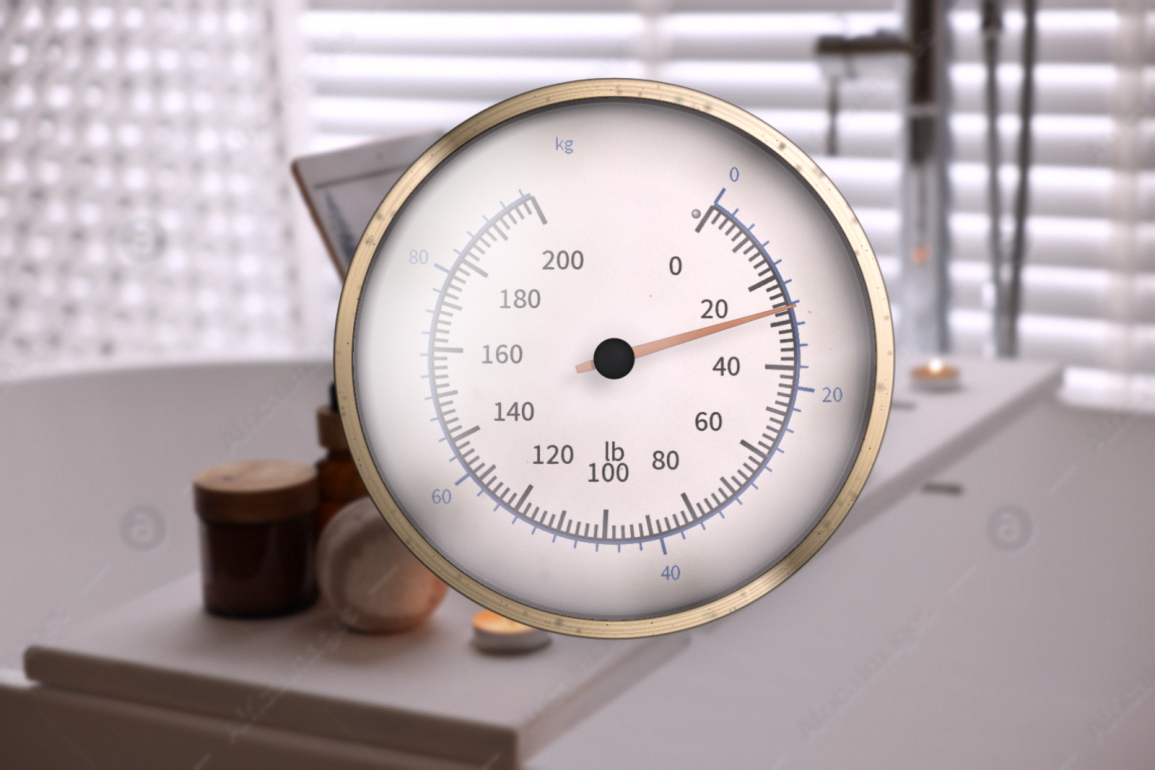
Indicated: 27; lb
